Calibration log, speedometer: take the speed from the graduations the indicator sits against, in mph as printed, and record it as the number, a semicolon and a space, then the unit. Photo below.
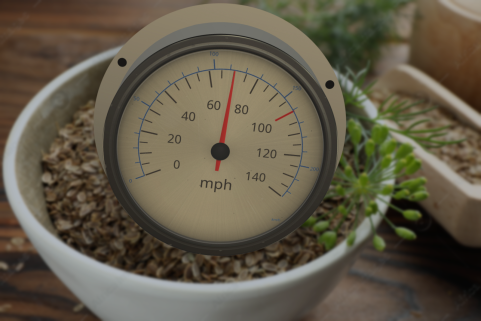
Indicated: 70; mph
